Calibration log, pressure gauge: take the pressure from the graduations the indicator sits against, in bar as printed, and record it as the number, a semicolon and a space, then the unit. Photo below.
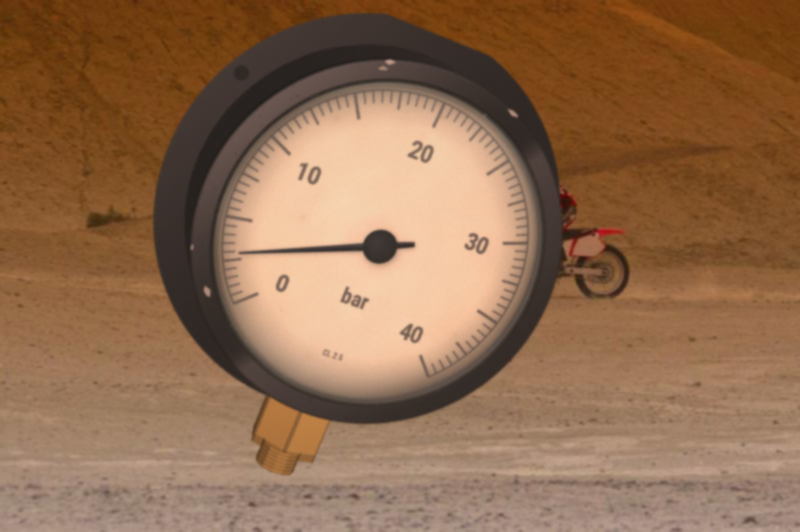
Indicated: 3; bar
